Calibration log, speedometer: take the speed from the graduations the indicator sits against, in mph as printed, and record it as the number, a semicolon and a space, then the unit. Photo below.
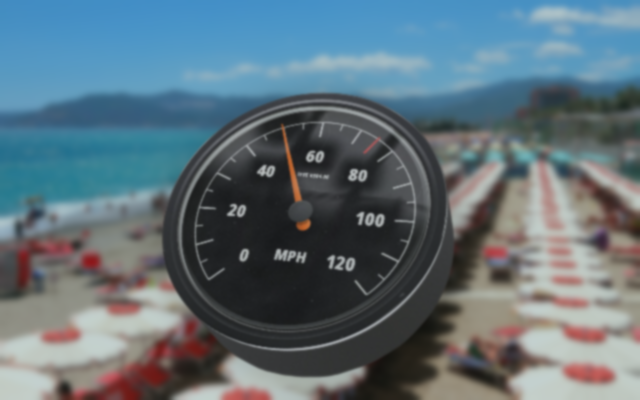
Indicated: 50; mph
